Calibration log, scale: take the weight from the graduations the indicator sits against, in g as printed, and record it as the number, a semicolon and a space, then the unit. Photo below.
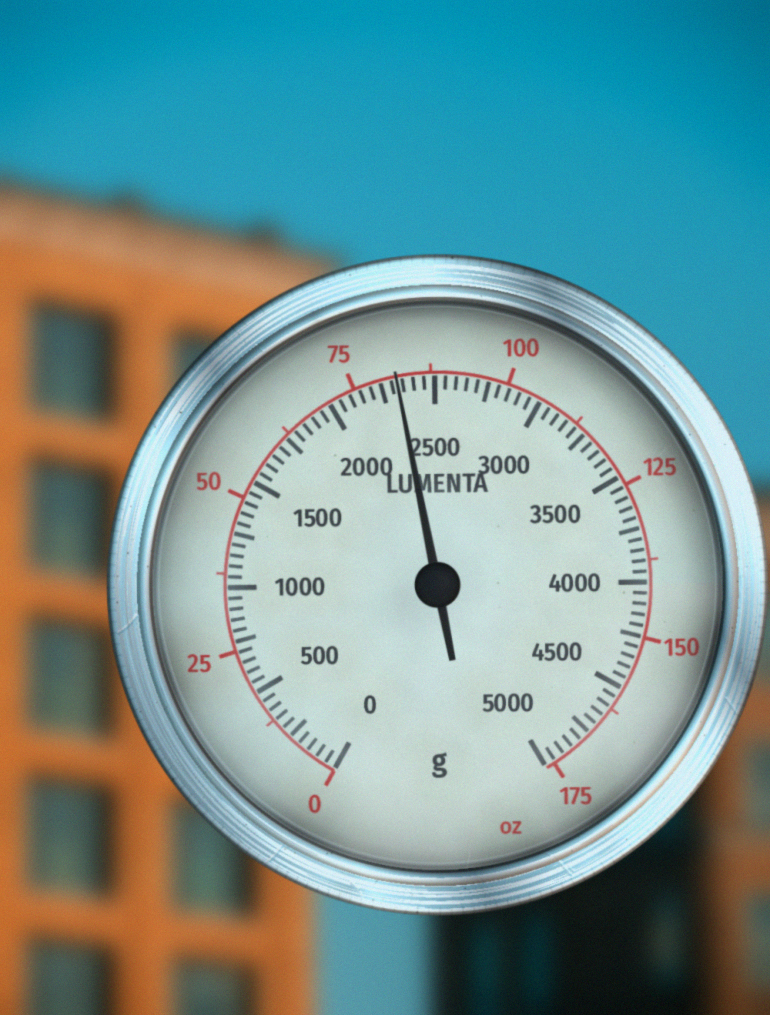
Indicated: 2325; g
